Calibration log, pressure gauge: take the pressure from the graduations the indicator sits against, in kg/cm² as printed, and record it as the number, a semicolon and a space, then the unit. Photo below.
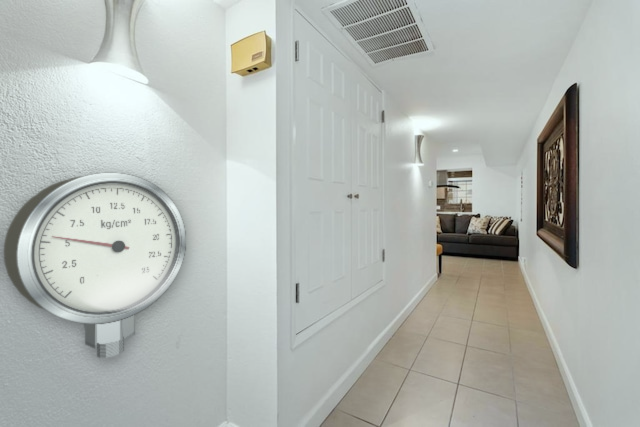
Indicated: 5.5; kg/cm²
